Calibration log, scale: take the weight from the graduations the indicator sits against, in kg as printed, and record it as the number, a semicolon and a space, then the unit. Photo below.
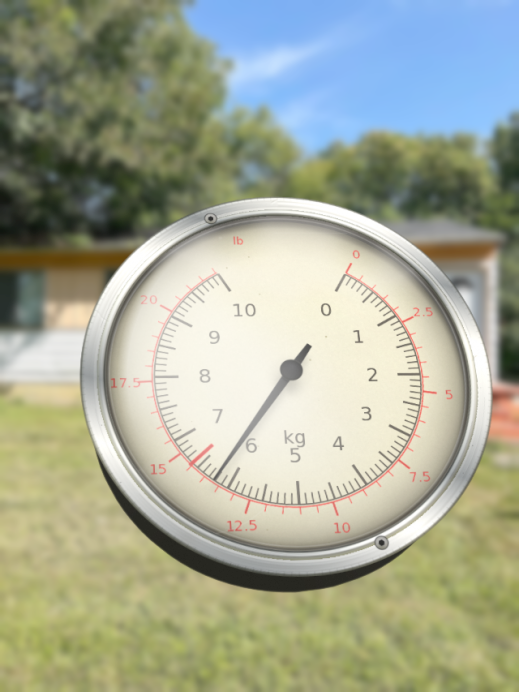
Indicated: 6.2; kg
